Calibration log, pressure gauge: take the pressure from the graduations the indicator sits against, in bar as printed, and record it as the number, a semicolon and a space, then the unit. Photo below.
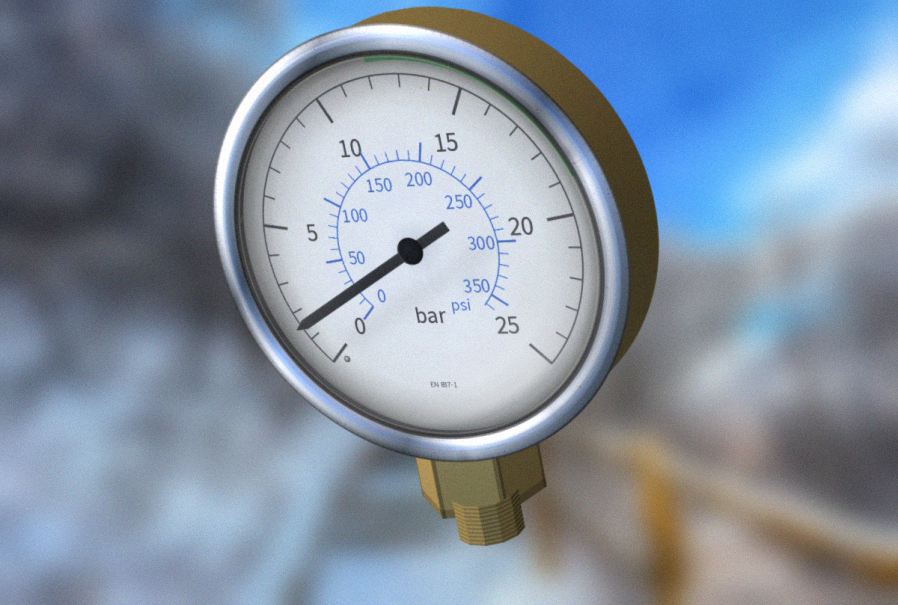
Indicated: 1.5; bar
